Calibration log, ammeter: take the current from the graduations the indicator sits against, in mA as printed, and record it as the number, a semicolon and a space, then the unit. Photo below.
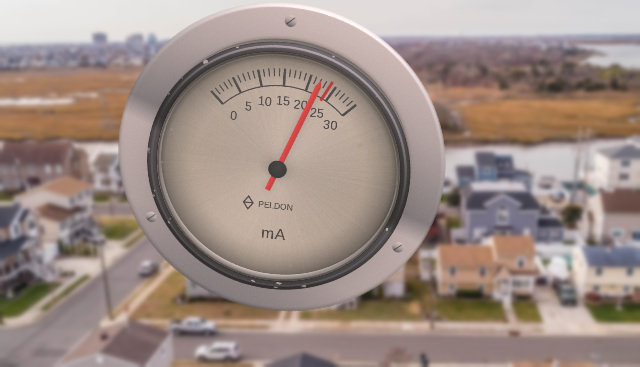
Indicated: 22; mA
